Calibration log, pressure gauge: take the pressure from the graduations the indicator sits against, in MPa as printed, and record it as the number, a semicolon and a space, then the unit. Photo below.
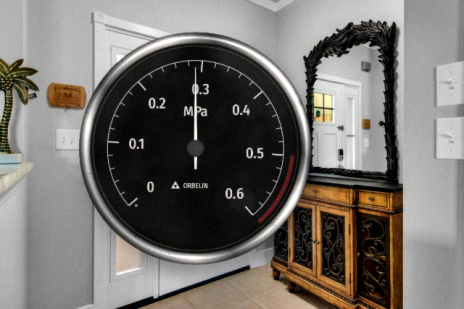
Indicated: 0.29; MPa
